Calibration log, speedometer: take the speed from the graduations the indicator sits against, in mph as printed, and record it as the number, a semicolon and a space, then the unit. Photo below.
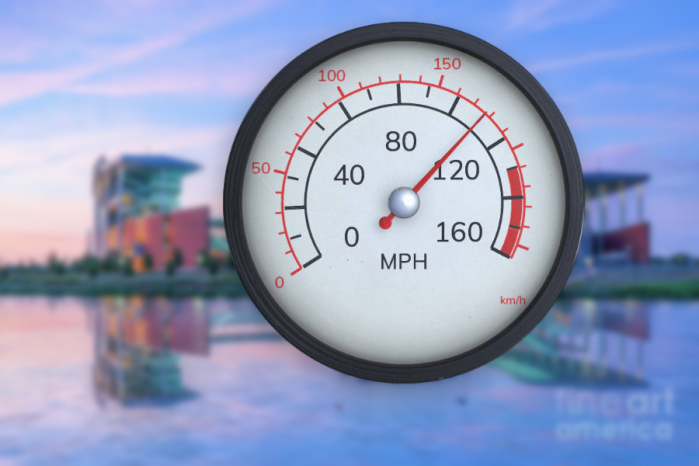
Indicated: 110; mph
